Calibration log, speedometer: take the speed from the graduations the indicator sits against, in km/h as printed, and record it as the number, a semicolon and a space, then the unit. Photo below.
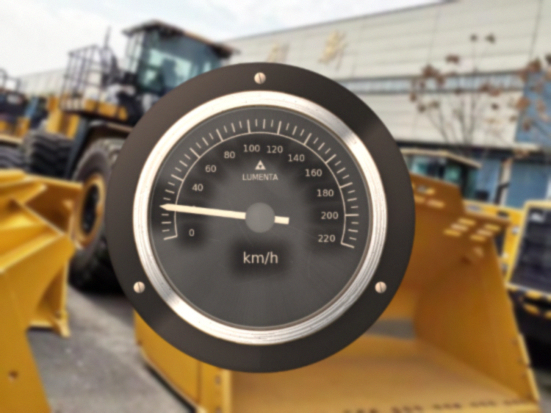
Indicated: 20; km/h
